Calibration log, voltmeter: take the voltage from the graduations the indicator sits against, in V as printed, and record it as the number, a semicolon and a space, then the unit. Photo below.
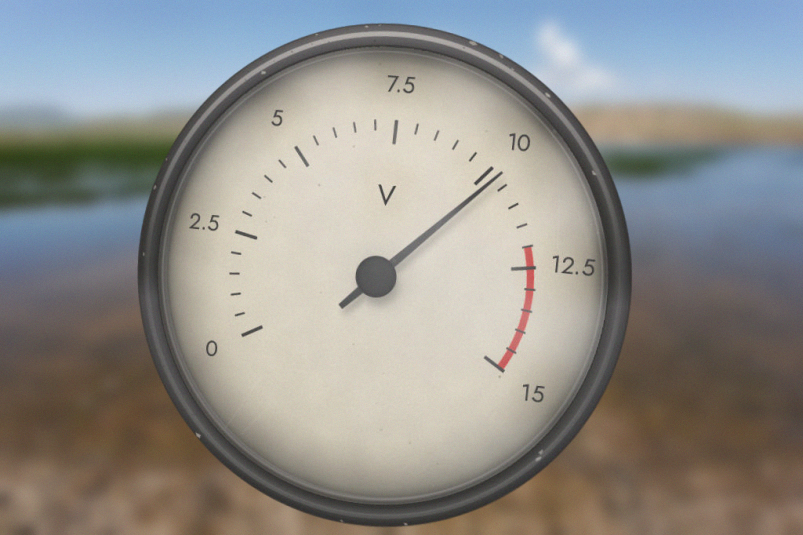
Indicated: 10.25; V
